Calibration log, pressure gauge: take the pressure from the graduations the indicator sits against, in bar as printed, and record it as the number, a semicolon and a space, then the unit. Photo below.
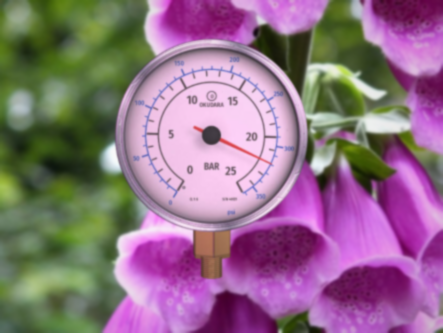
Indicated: 22; bar
